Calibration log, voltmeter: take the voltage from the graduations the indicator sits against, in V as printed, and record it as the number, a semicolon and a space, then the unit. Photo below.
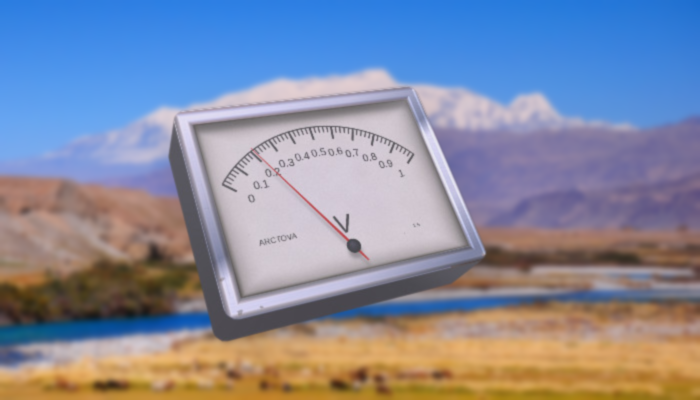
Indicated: 0.2; V
